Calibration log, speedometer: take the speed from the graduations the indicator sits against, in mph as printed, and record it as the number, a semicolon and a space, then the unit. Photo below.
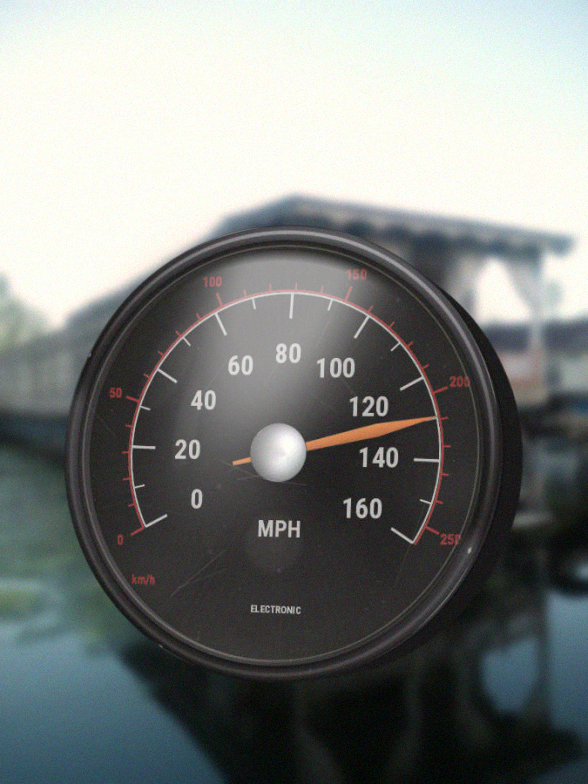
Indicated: 130; mph
